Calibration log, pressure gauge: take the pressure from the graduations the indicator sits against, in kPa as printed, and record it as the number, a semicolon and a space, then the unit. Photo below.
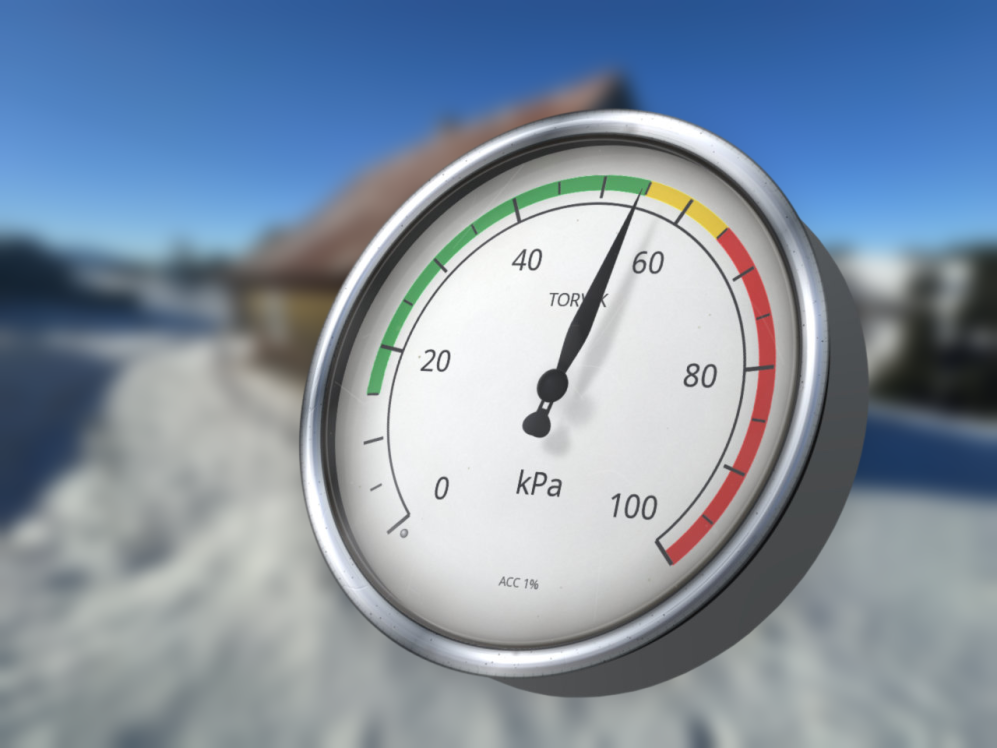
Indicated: 55; kPa
